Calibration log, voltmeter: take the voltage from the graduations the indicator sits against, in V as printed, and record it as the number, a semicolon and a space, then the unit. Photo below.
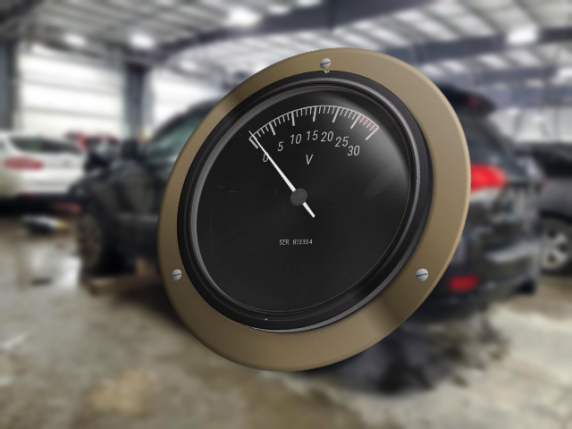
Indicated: 1; V
